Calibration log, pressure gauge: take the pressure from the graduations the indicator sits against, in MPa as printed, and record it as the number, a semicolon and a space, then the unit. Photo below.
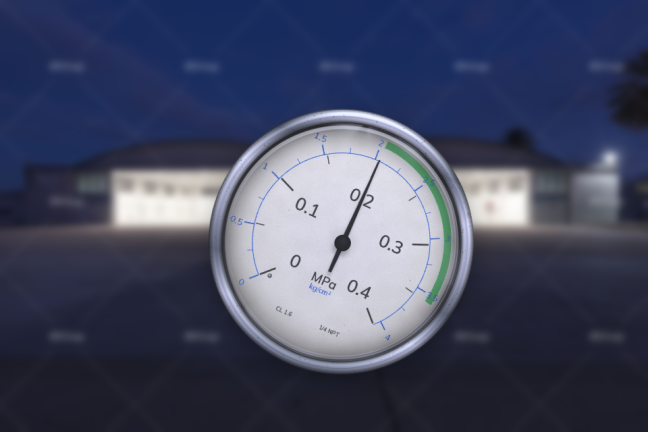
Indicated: 0.2; MPa
